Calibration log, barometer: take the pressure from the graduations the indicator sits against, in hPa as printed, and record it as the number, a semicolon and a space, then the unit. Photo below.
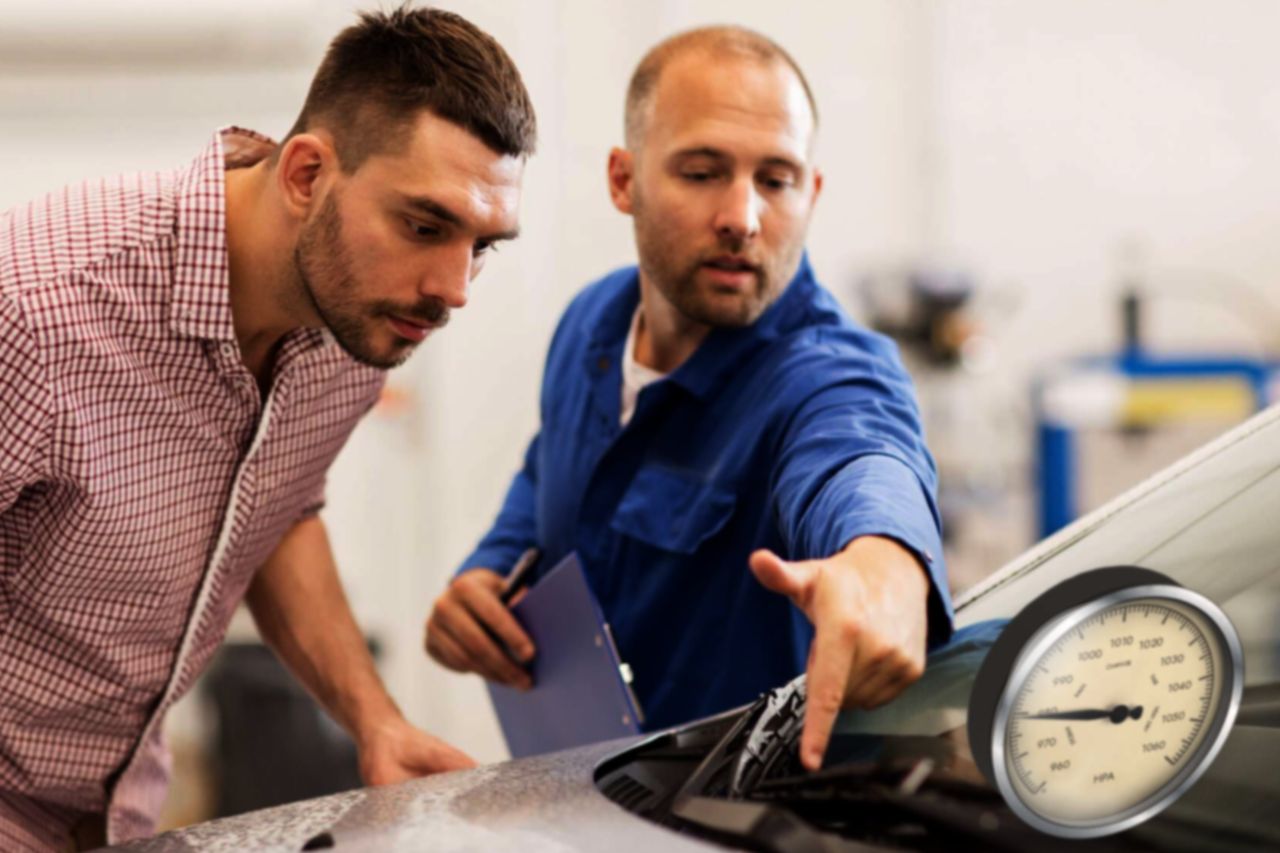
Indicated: 980; hPa
